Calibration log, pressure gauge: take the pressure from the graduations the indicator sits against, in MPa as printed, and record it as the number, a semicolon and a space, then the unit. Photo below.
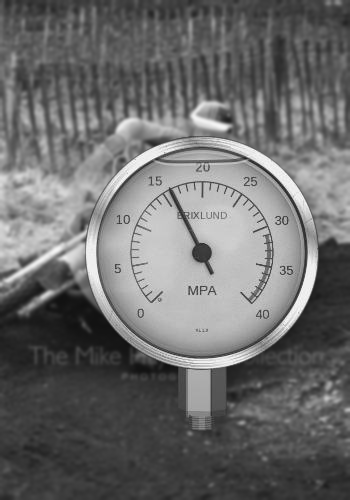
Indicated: 16; MPa
